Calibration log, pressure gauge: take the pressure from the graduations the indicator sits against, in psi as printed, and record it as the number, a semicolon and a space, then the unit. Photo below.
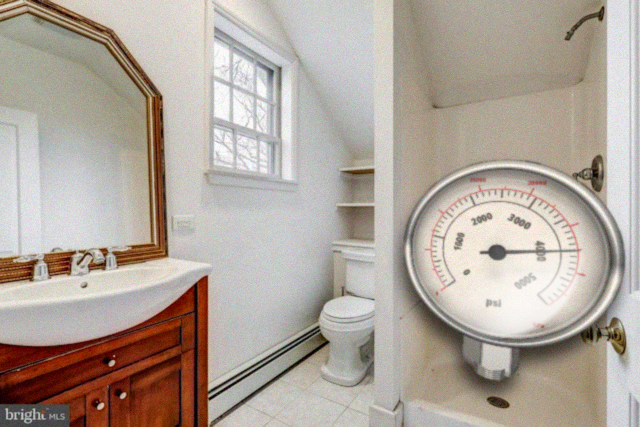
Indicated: 4000; psi
